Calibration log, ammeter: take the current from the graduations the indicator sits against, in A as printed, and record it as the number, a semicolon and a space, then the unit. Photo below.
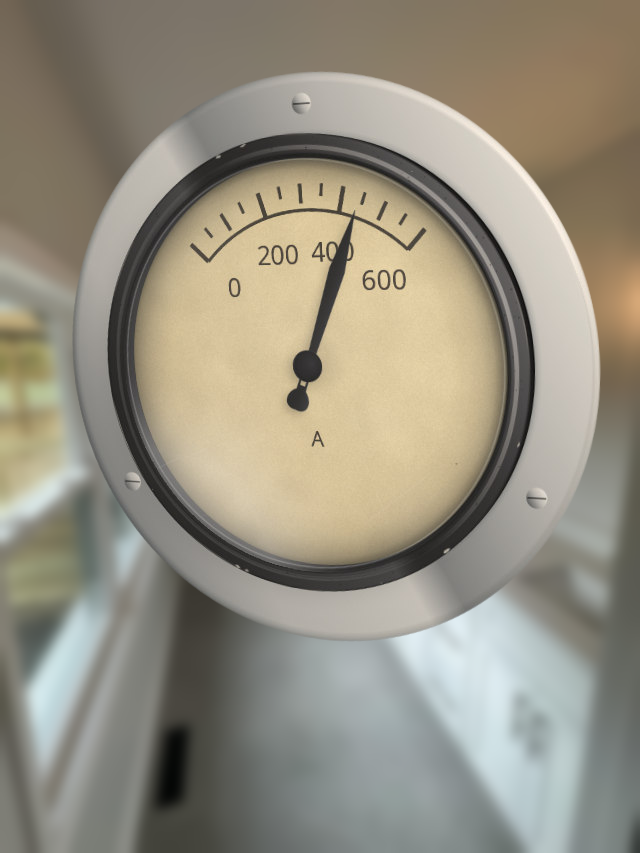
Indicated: 450; A
